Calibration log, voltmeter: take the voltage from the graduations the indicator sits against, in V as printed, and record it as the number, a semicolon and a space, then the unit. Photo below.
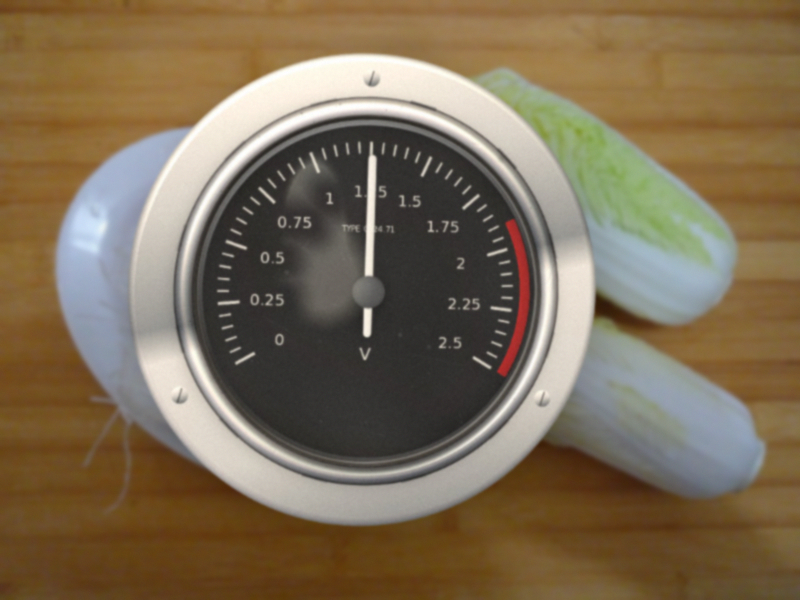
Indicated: 1.25; V
